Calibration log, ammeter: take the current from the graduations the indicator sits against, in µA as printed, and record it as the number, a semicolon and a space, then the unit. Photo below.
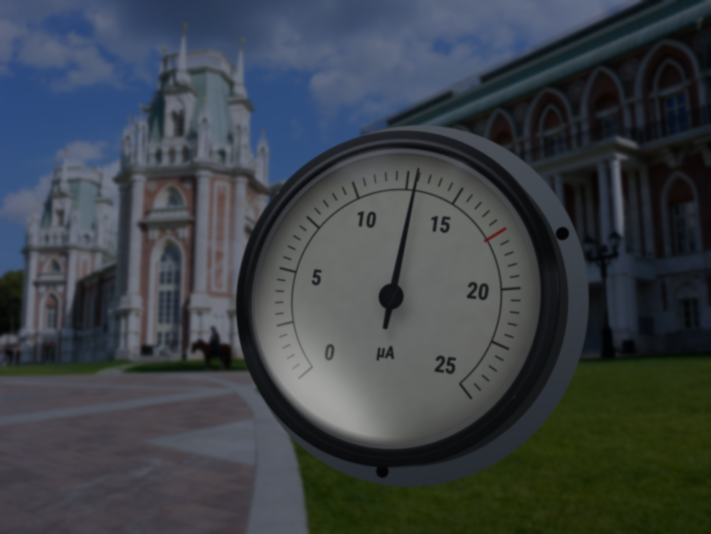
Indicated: 13; µA
